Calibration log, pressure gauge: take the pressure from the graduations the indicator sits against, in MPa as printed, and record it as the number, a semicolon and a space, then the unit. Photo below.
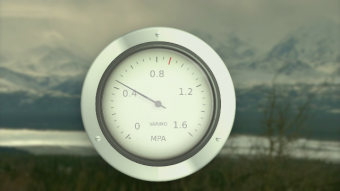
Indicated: 0.45; MPa
